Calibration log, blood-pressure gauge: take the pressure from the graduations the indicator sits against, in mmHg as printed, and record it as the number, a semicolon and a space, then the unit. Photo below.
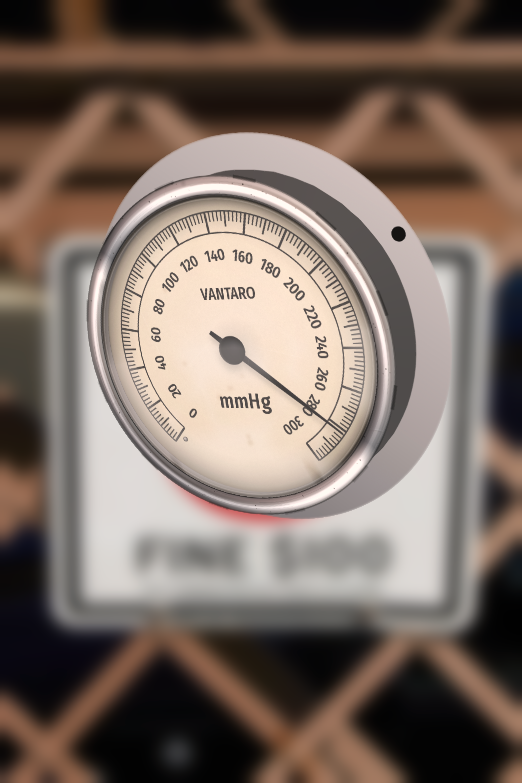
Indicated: 280; mmHg
